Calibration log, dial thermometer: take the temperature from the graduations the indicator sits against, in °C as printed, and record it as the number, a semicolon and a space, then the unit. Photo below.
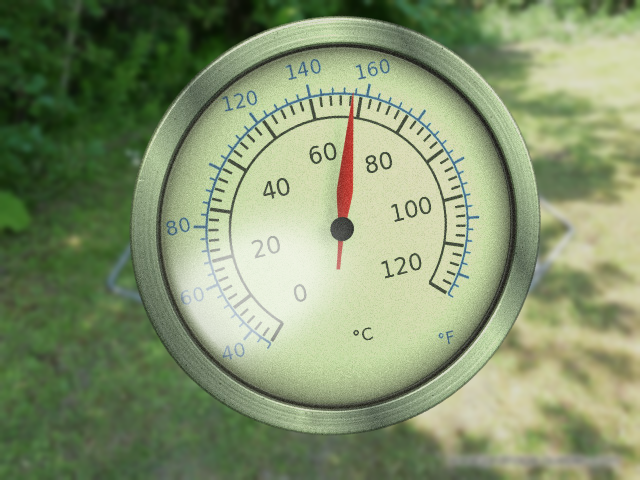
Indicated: 68; °C
